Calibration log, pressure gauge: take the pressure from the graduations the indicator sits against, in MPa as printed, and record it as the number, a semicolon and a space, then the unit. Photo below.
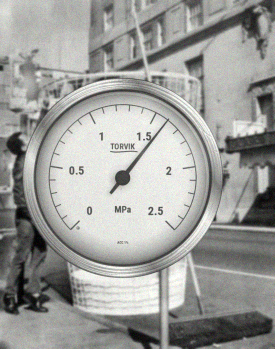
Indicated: 1.6; MPa
